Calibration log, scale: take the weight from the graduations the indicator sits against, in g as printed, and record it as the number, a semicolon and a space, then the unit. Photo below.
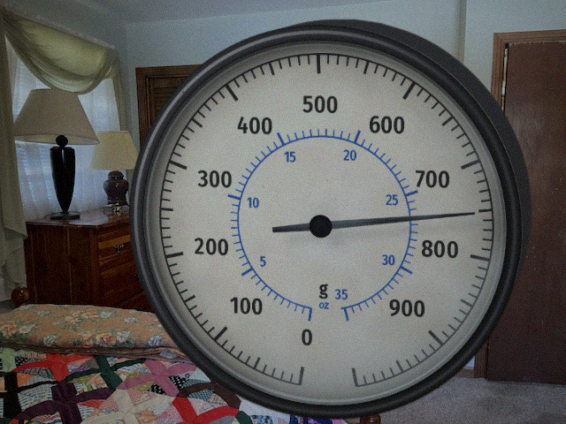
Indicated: 750; g
